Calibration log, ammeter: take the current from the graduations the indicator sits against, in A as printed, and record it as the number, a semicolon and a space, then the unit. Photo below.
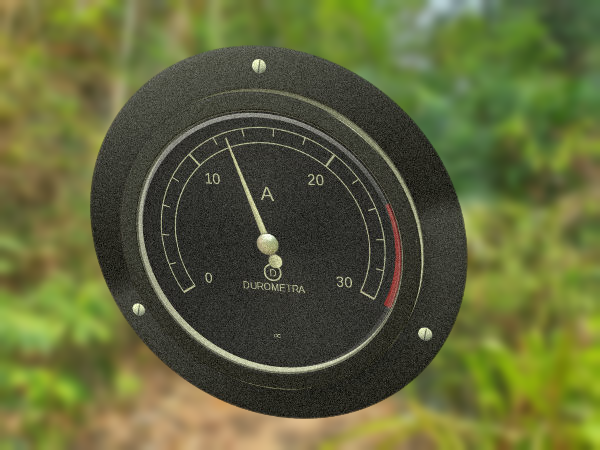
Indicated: 13; A
